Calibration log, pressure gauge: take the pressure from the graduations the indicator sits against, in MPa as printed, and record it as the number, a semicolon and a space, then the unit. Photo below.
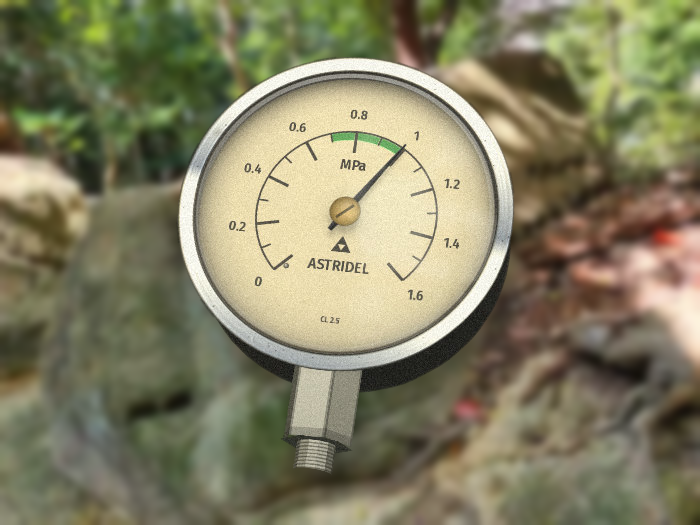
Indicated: 1; MPa
